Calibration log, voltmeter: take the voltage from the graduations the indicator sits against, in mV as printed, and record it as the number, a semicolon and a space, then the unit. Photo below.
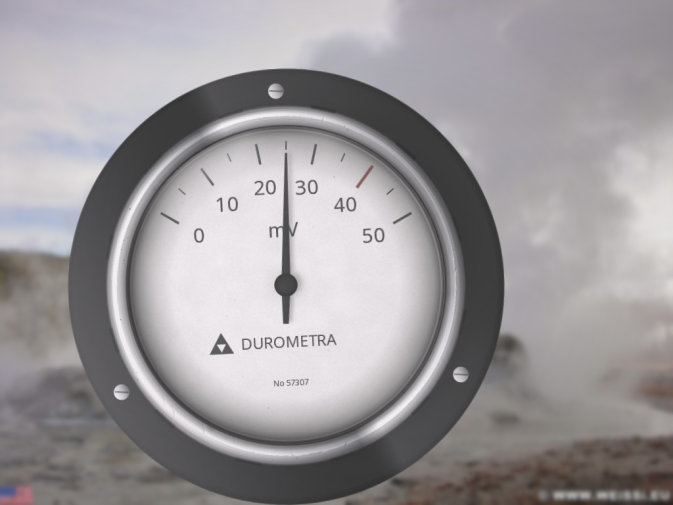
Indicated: 25; mV
